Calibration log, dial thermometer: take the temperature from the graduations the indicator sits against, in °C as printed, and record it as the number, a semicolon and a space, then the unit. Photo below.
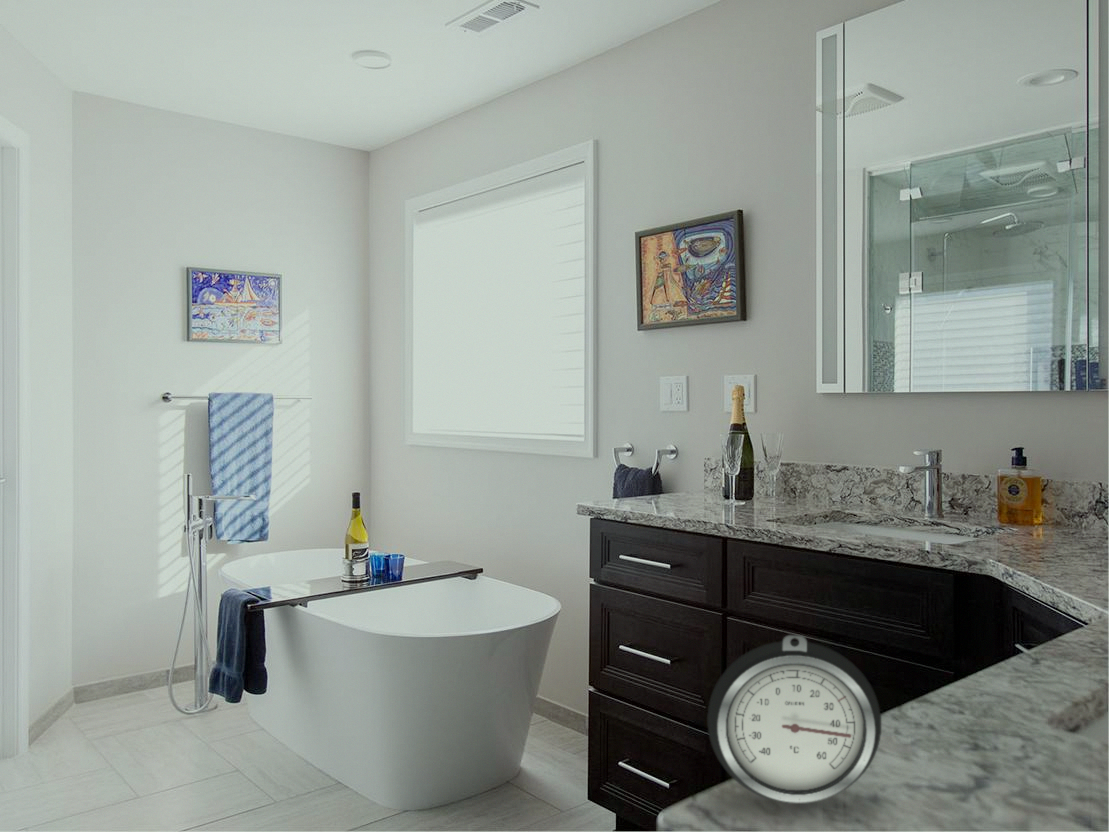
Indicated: 45; °C
